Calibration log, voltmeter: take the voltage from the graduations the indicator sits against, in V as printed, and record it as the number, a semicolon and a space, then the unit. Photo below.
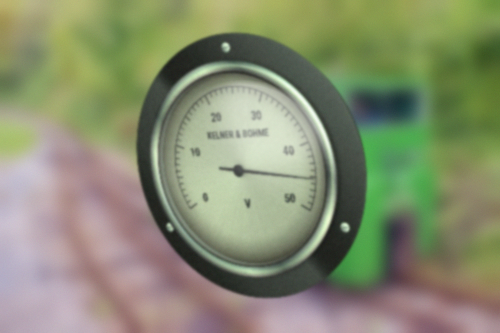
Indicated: 45; V
